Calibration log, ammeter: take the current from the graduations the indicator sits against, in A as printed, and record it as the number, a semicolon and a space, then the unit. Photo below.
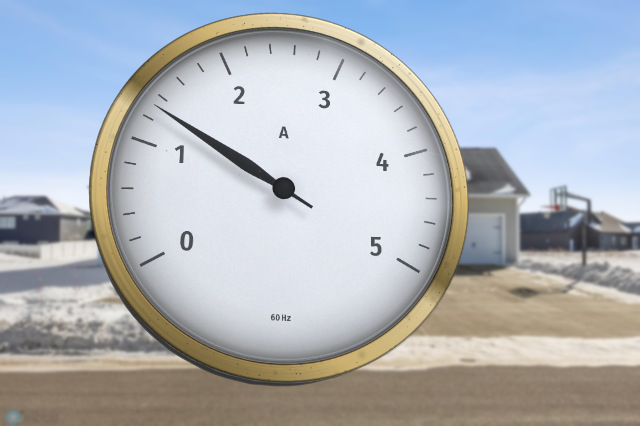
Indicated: 1.3; A
